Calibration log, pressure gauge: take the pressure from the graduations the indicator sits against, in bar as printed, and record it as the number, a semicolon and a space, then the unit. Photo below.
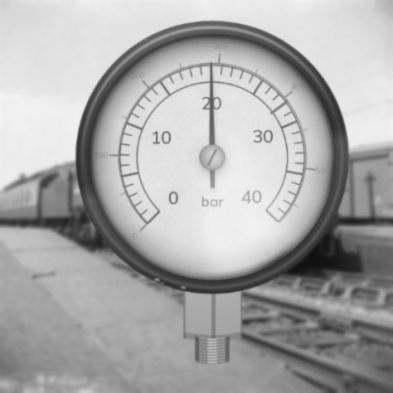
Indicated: 20; bar
